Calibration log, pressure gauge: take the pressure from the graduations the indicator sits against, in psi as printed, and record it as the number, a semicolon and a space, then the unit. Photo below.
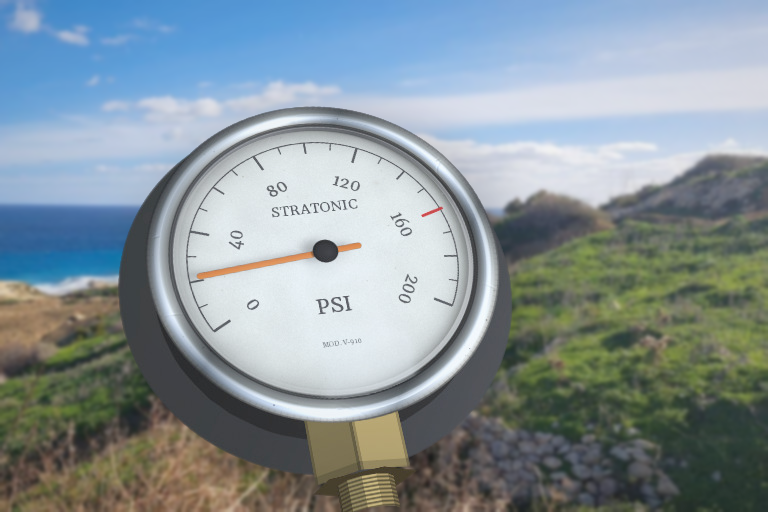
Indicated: 20; psi
